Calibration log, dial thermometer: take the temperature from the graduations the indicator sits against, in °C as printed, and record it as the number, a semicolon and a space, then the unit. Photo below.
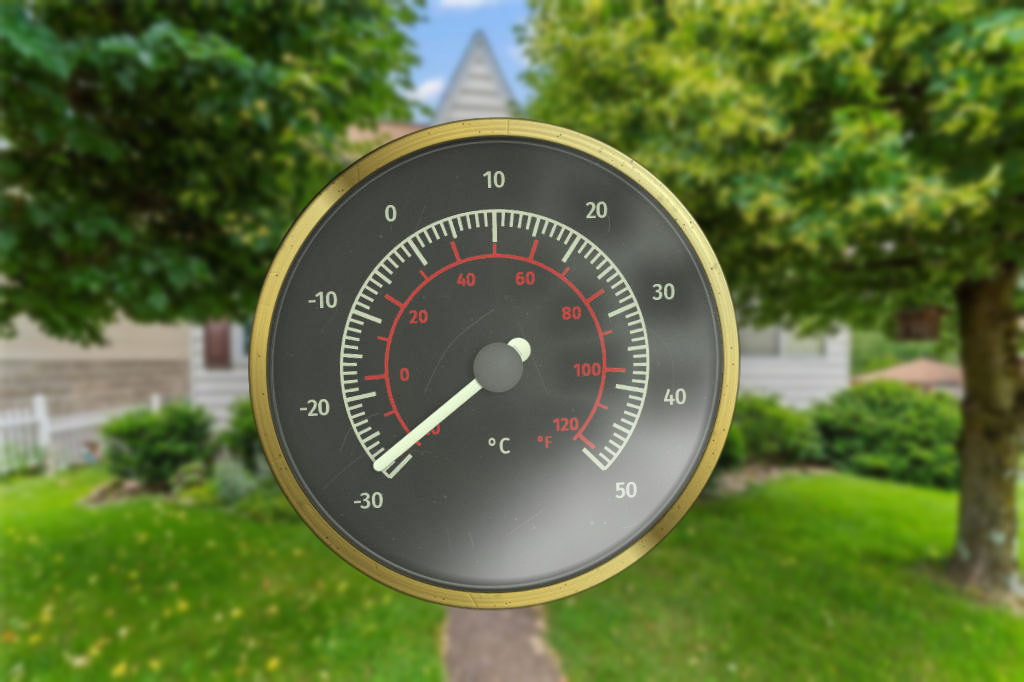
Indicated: -28; °C
